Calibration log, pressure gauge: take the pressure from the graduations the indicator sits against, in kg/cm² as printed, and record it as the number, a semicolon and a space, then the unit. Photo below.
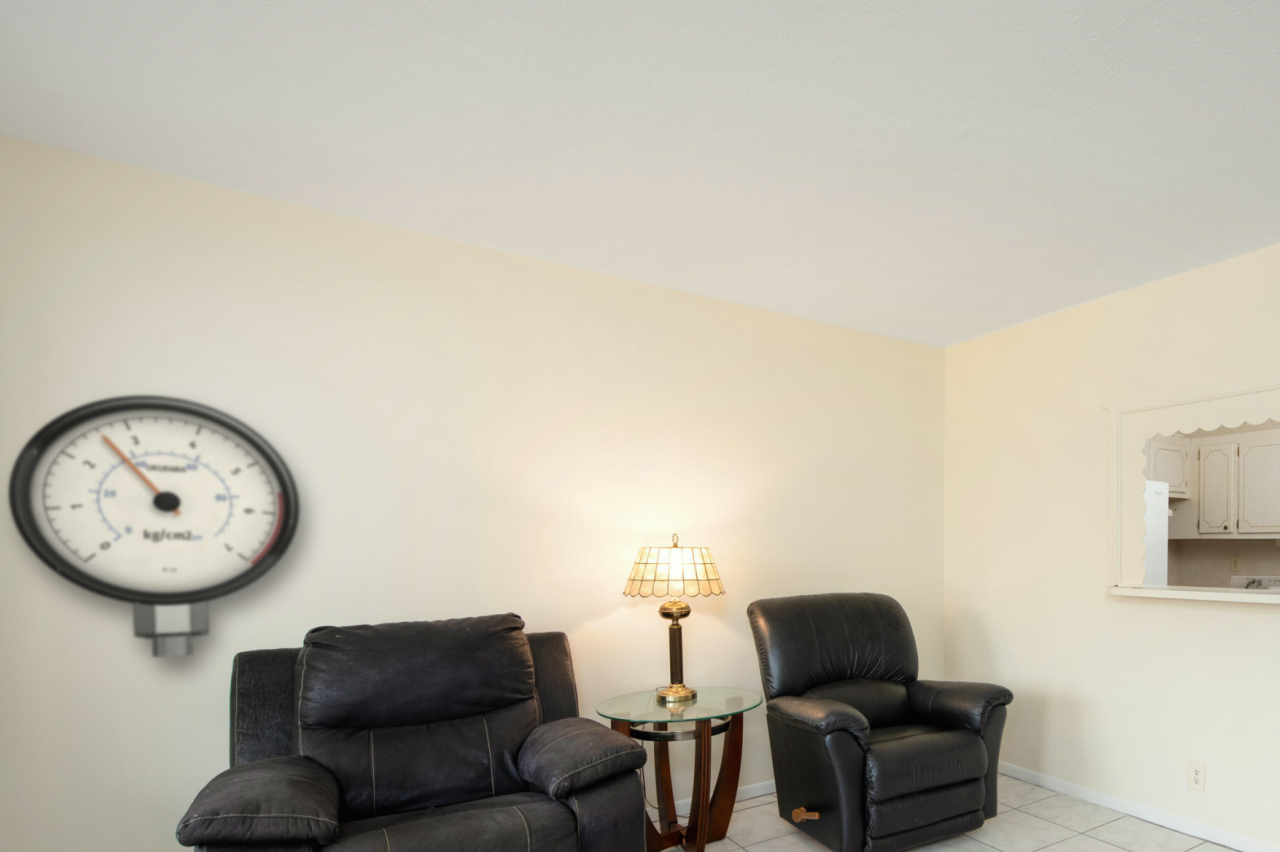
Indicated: 2.6; kg/cm²
